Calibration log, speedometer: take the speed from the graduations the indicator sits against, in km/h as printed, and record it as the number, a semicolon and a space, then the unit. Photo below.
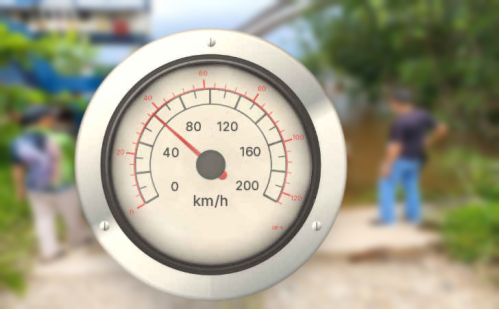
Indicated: 60; km/h
